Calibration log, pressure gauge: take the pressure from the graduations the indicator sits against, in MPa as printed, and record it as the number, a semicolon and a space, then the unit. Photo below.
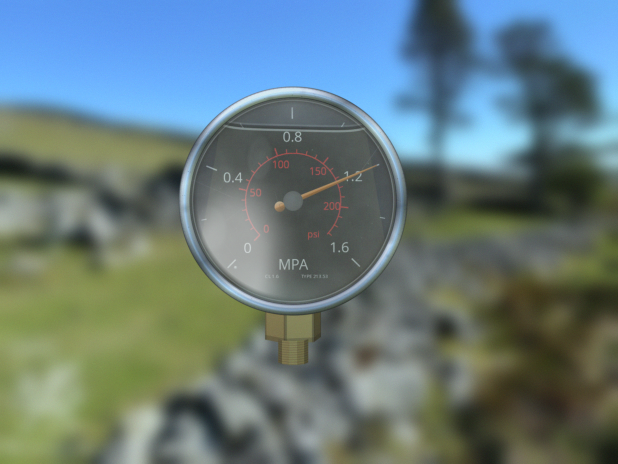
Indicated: 1.2; MPa
